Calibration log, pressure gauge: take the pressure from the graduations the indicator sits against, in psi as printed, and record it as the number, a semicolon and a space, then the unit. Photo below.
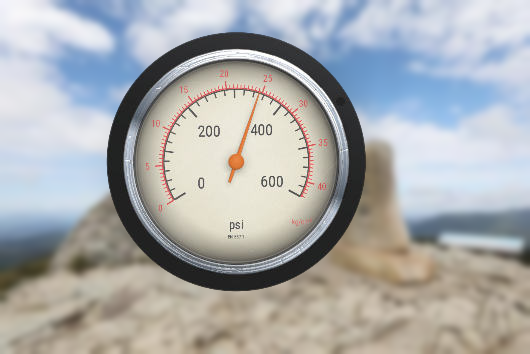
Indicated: 350; psi
